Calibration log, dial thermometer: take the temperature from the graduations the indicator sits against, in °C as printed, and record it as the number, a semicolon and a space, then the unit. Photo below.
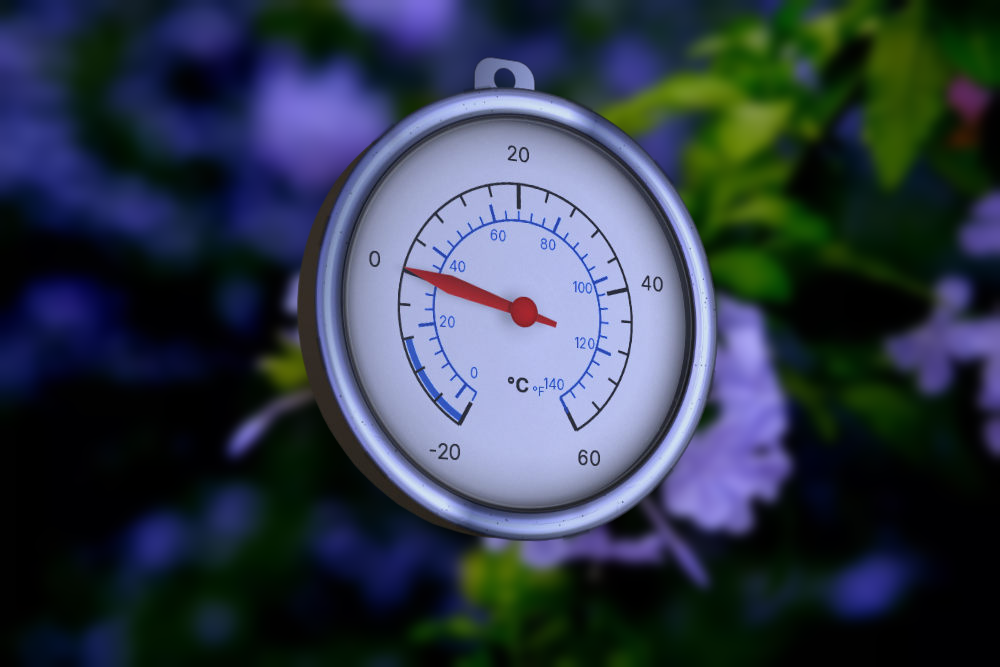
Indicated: 0; °C
